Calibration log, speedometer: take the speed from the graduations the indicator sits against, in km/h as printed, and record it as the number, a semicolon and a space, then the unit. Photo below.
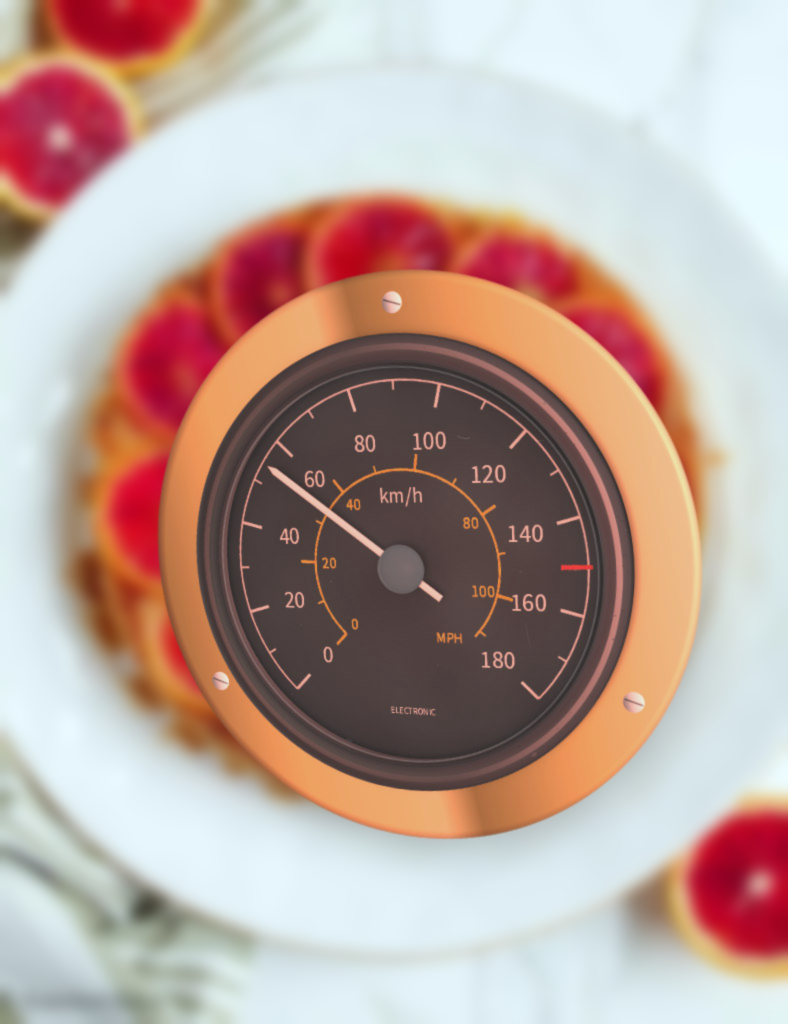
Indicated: 55; km/h
